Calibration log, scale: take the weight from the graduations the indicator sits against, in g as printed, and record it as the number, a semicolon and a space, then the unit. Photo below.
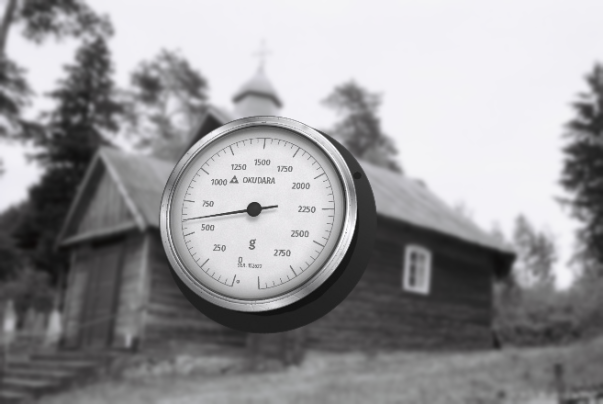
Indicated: 600; g
